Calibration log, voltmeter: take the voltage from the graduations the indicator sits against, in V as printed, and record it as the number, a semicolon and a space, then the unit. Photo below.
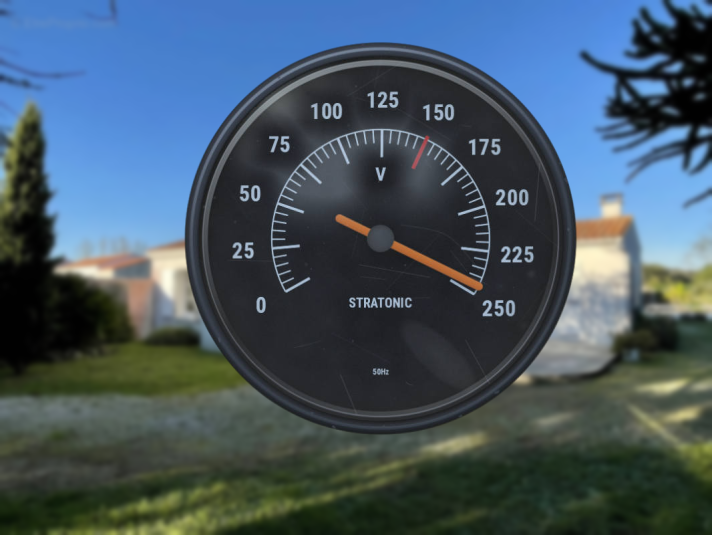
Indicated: 245; V
